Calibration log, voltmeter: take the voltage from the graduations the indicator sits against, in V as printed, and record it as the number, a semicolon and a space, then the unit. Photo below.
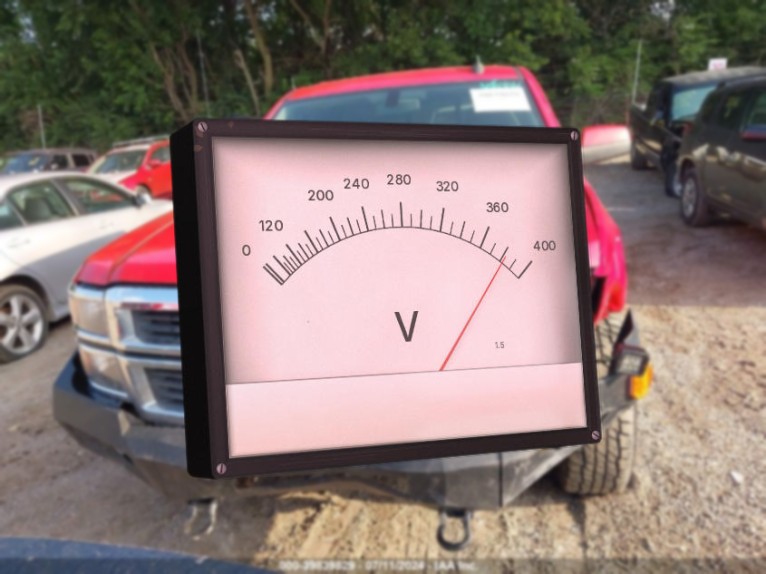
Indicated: 380; V
